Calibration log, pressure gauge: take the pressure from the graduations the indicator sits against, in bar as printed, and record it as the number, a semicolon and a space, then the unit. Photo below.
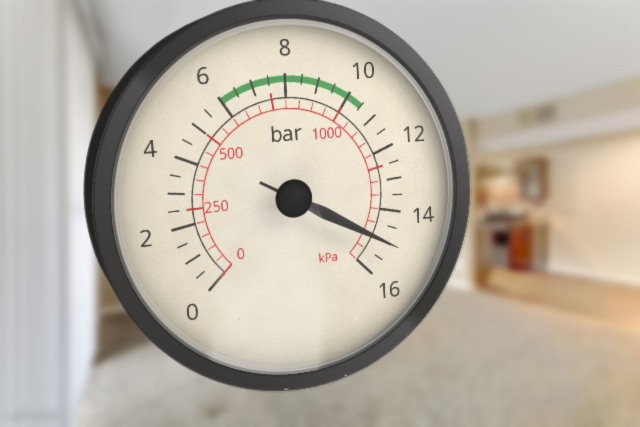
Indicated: 15; bar
